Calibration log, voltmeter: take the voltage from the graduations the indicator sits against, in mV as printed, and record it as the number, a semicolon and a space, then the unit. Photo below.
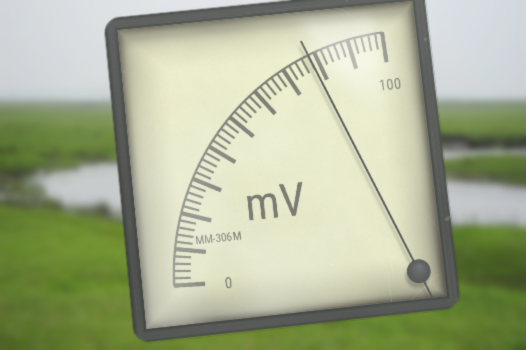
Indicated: 78; mV
